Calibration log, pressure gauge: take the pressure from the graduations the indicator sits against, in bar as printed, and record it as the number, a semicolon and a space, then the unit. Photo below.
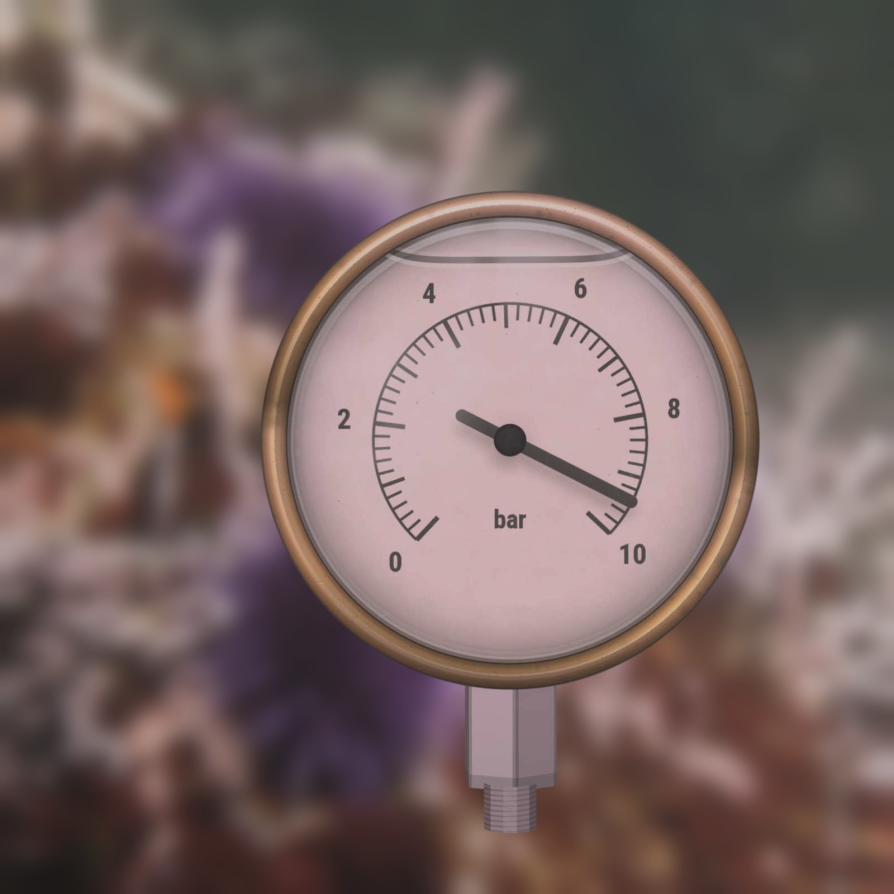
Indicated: 9.4; bar
